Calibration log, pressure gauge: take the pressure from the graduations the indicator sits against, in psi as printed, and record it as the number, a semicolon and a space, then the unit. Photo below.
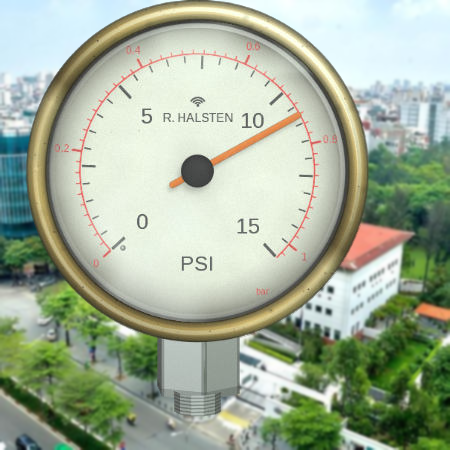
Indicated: 10.75; psi
